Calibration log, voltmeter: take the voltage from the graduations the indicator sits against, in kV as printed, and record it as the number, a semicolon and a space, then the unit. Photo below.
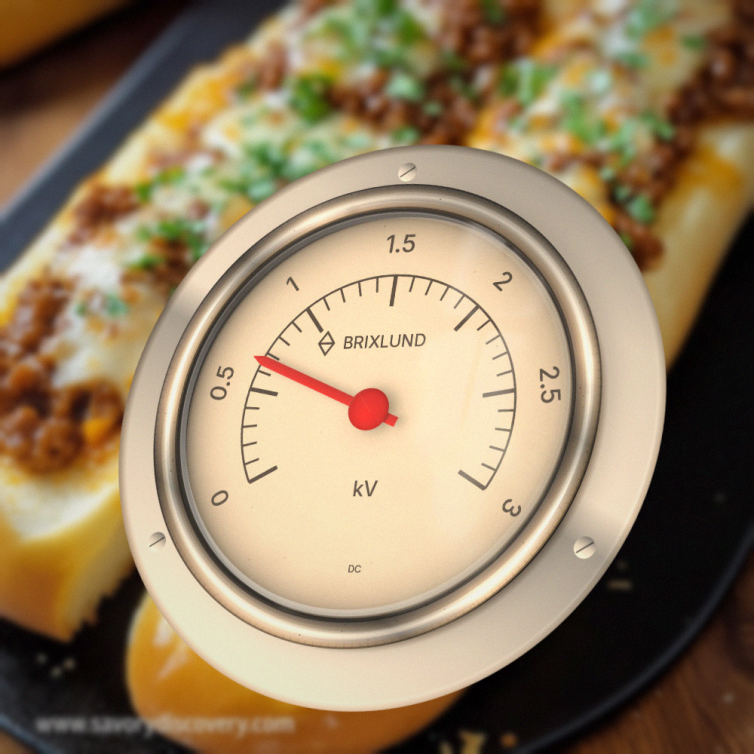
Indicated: 0.65; kV
